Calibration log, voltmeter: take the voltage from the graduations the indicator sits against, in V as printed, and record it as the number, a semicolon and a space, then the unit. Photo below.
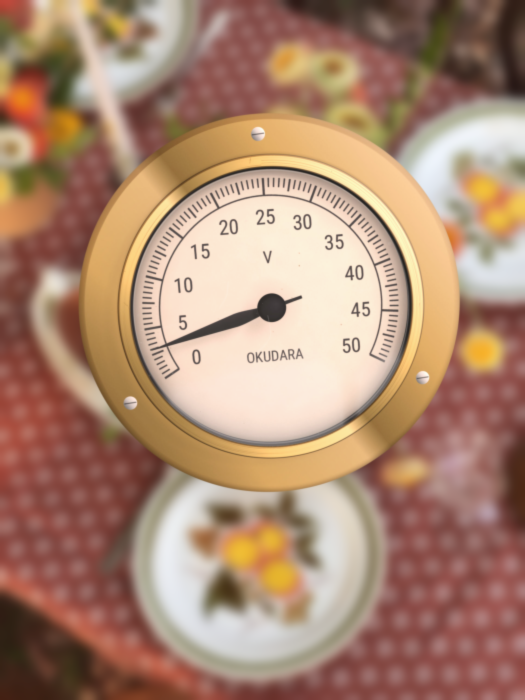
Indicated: 3; V
